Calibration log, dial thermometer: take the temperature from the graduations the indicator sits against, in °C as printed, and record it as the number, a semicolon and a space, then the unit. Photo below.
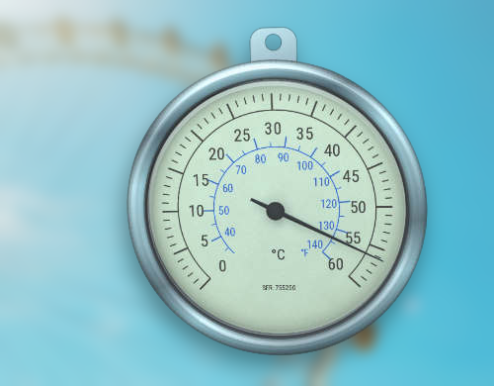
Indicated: 56; °C
